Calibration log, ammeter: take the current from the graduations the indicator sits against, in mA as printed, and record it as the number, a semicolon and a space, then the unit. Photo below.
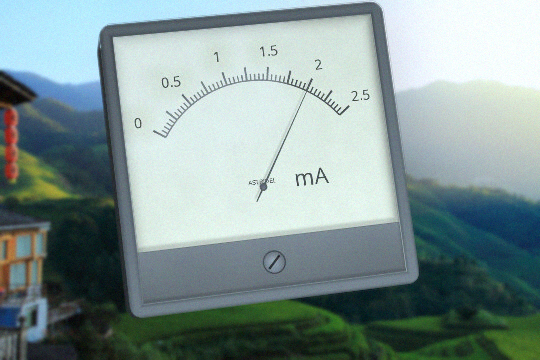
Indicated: 2; mA
